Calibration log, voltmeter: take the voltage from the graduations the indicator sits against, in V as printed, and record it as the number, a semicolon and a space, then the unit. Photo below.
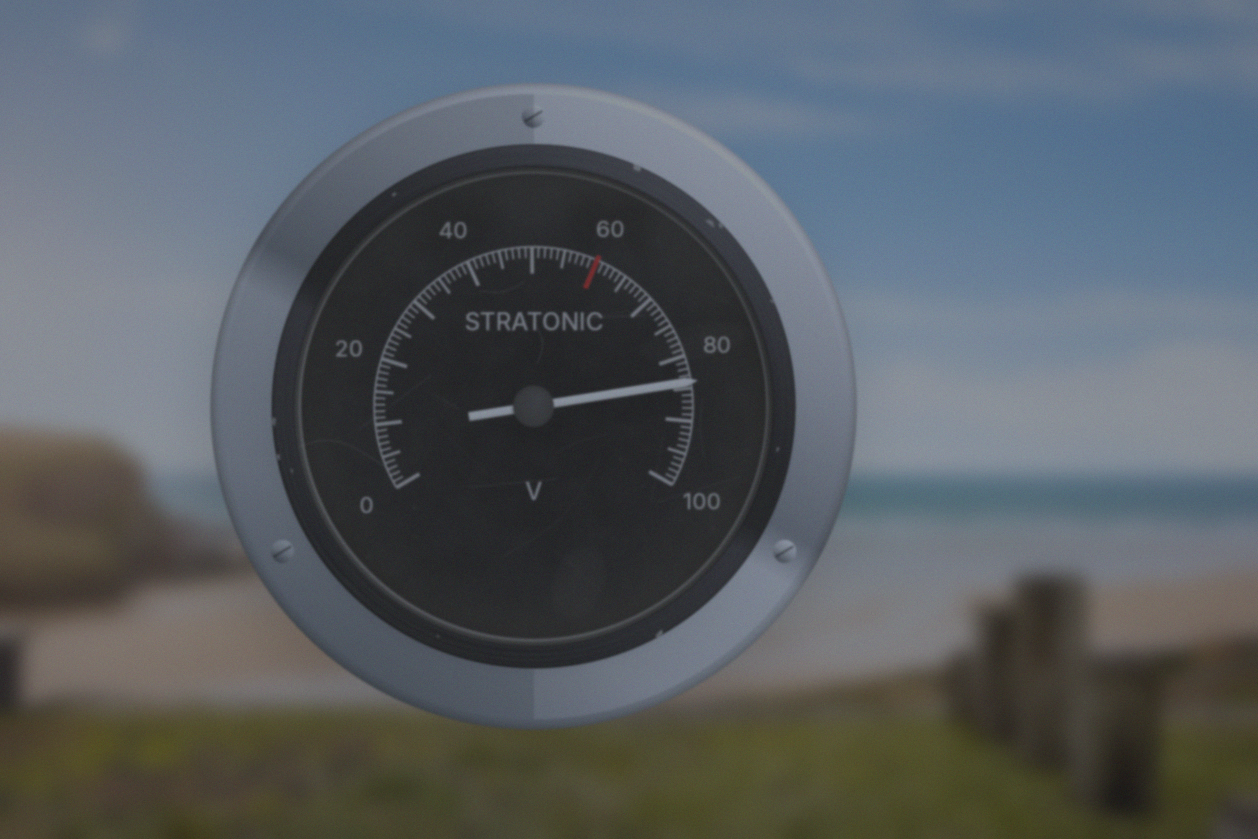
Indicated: 84; V
